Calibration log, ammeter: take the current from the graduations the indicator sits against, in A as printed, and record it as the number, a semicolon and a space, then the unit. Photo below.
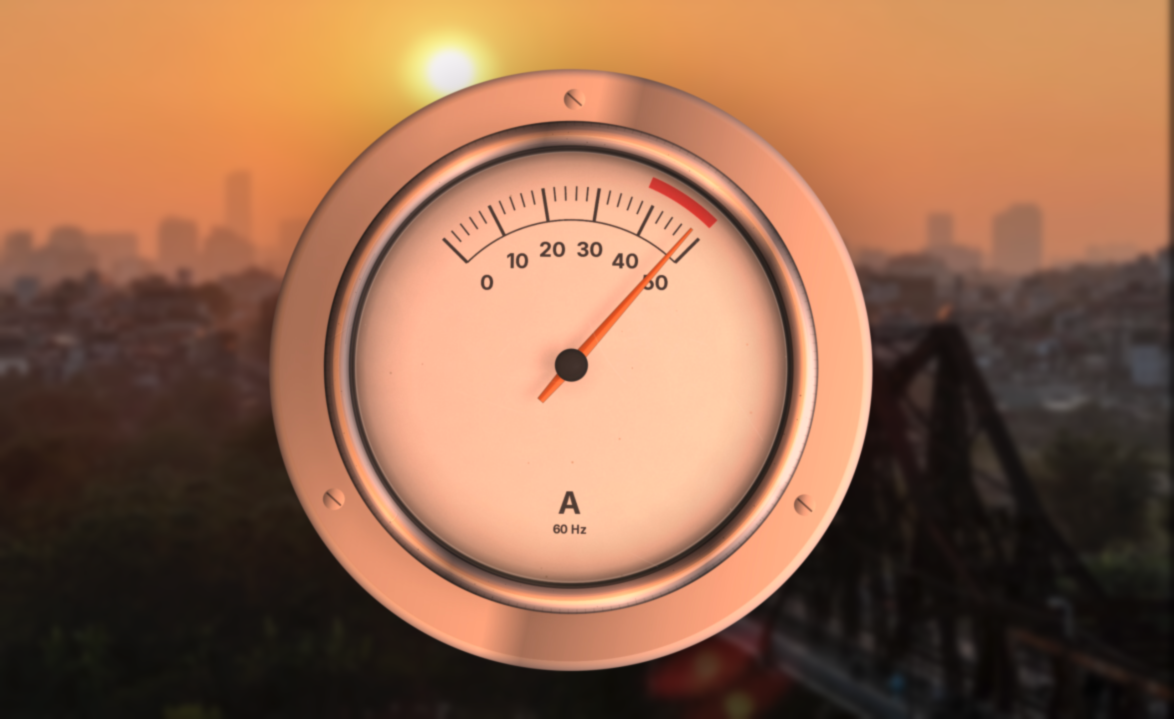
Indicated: 48; A
